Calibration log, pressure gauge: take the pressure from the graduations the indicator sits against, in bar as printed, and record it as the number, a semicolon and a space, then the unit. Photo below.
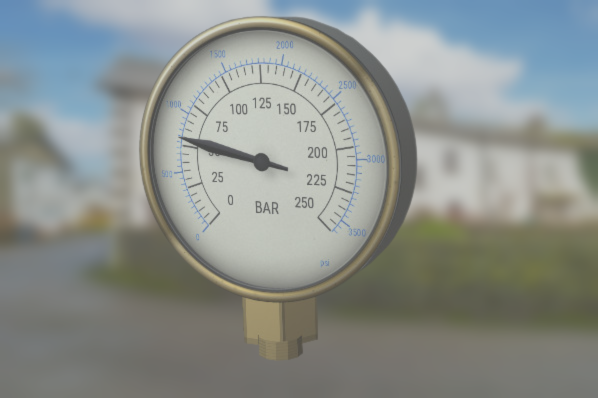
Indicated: 55; bar
